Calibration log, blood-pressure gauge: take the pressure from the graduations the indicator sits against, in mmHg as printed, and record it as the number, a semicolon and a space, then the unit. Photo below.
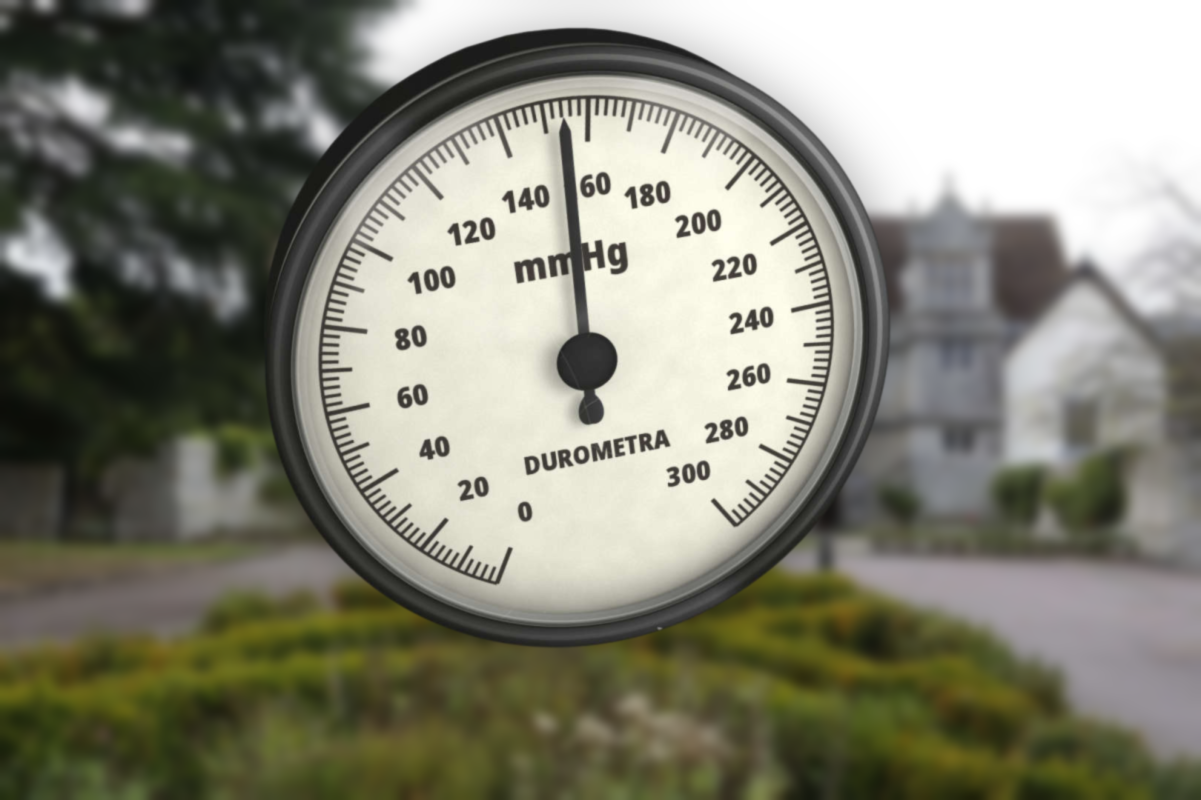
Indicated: 154; mmHg
